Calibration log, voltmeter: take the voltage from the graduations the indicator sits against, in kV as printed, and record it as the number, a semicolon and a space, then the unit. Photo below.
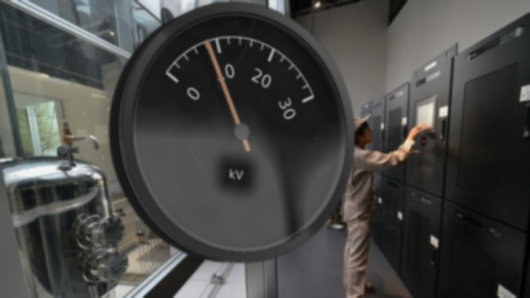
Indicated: 8; kV
